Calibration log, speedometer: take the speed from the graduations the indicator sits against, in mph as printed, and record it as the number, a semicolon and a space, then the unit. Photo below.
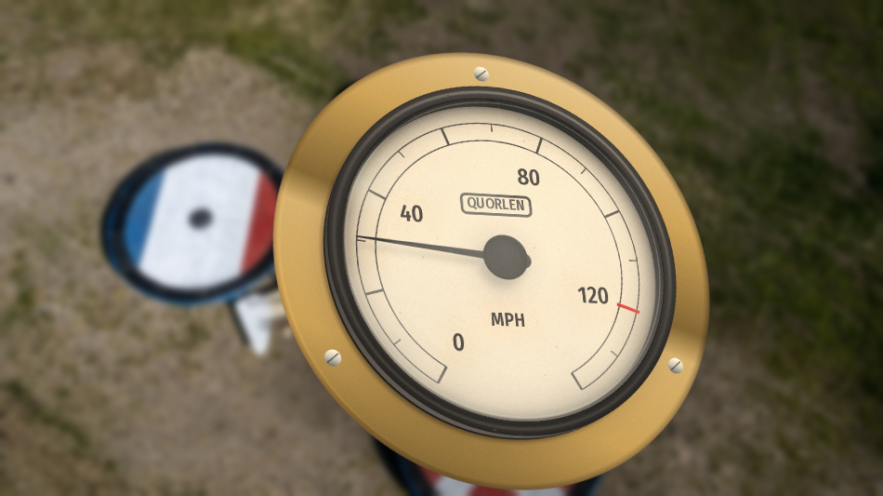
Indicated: 30; mph
